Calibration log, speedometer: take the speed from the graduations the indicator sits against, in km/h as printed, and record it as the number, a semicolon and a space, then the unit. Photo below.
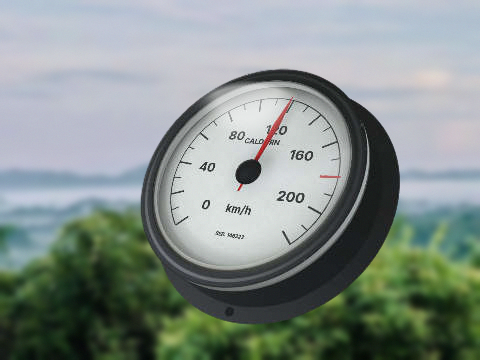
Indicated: 120; km/h
